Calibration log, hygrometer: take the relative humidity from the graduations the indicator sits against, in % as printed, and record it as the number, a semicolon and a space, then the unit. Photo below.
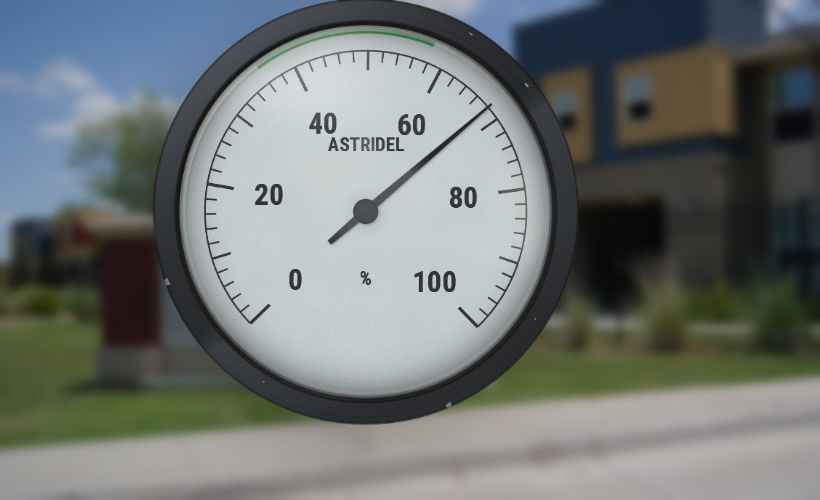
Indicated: 68; %
